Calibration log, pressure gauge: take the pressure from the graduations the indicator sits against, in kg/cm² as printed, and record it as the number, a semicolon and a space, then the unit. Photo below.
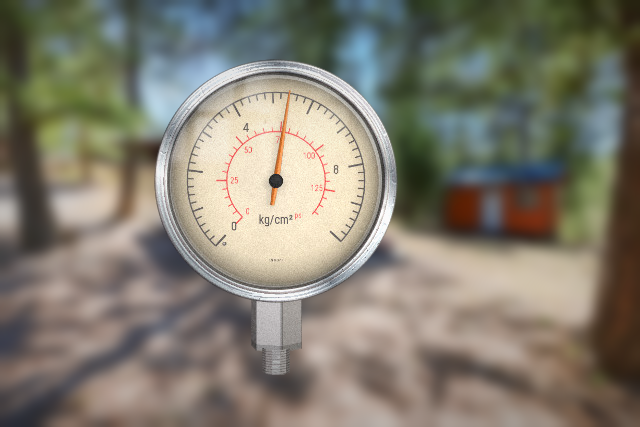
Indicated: 5.4; kg/cm²
